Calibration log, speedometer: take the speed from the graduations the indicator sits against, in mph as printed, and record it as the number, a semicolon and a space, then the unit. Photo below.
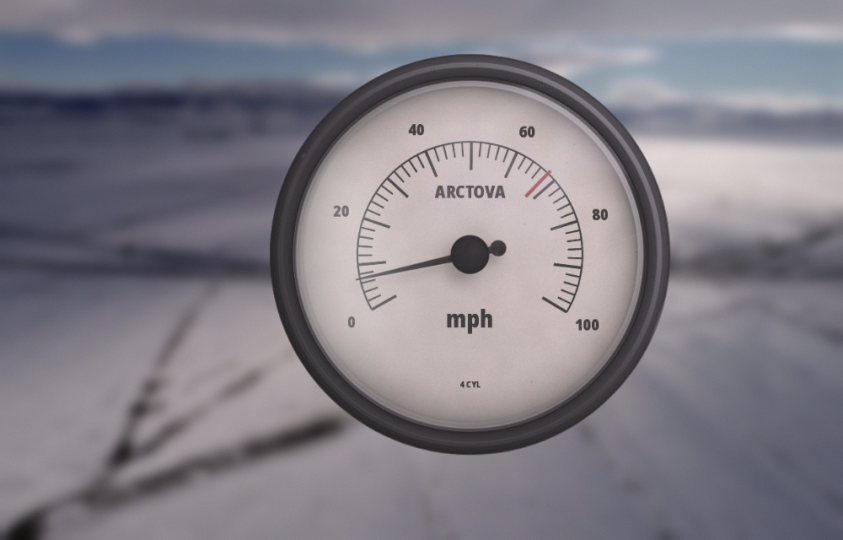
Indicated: 7; mph
